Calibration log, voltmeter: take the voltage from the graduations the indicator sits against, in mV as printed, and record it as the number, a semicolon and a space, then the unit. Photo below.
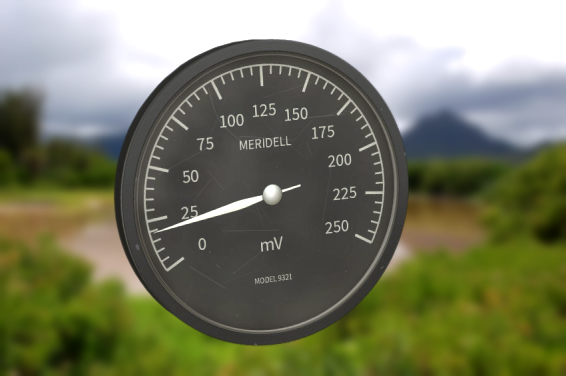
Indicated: 20; mV
